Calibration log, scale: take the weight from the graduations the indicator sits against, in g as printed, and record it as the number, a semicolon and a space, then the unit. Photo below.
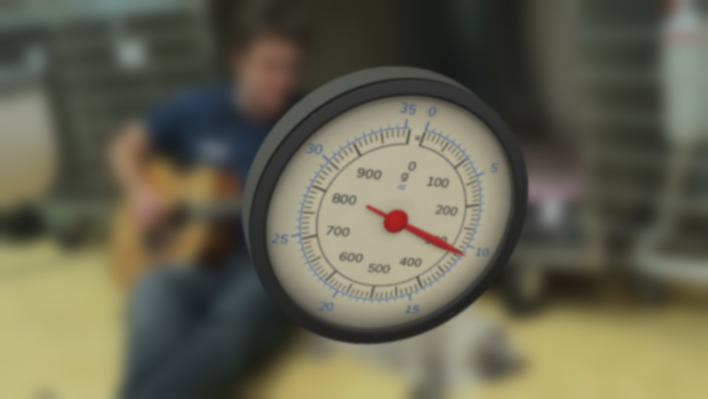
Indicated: 300; g
